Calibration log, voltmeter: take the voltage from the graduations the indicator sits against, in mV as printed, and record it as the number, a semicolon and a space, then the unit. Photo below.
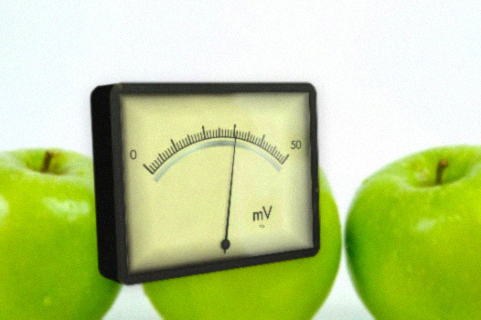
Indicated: 30; mV
